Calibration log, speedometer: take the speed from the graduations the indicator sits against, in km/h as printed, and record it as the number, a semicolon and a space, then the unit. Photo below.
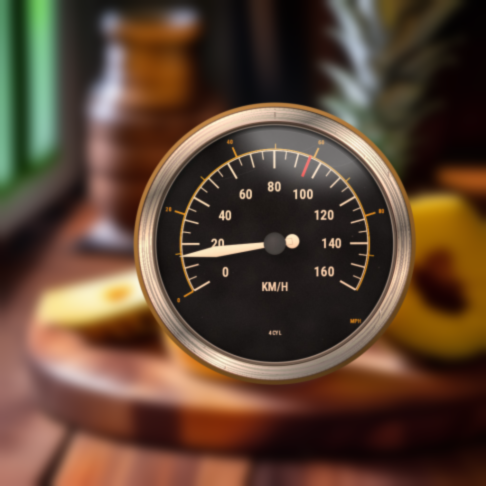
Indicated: 15; km/h
